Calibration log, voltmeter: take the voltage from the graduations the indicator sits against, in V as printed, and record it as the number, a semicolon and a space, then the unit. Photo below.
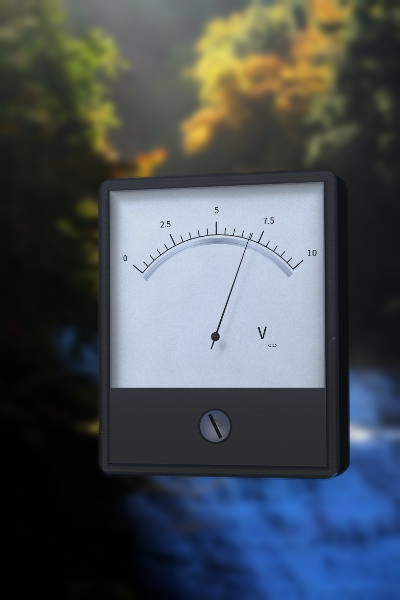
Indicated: 7; V
